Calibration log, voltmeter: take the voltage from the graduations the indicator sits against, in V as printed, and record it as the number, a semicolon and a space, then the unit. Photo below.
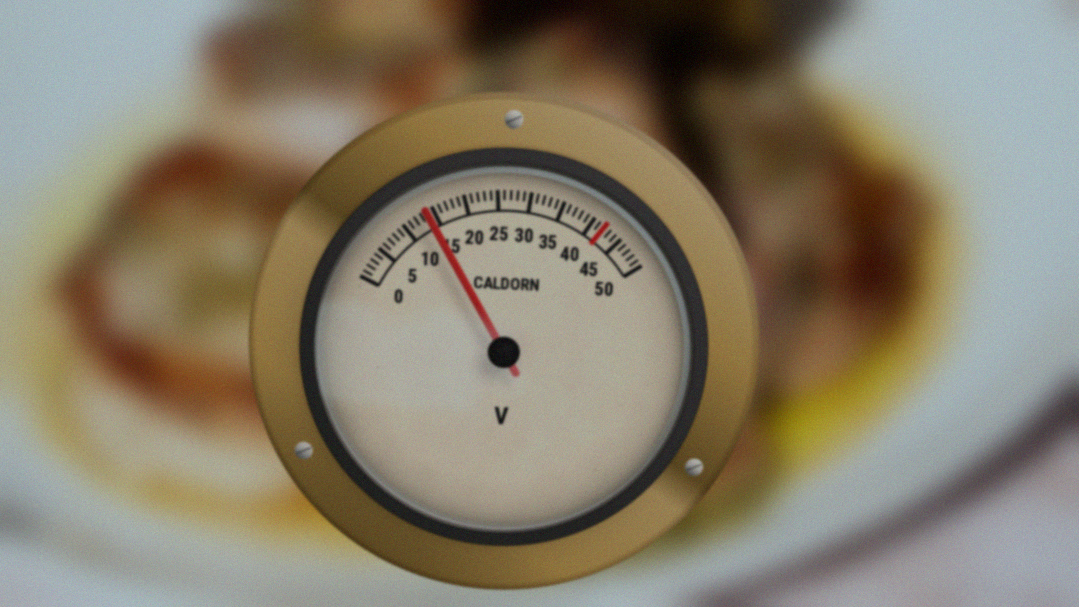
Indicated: 14; V
